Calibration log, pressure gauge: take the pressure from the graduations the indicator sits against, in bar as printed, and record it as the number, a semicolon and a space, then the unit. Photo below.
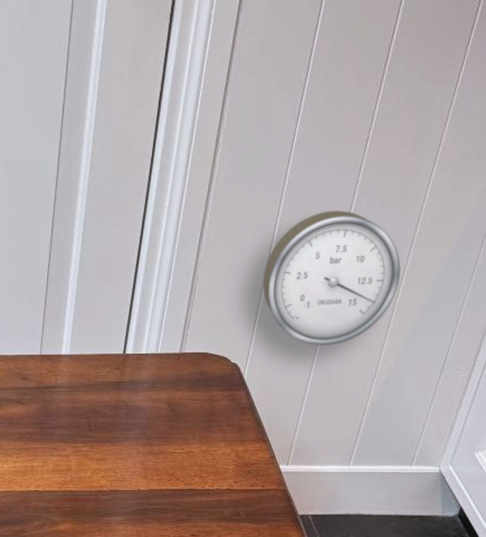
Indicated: 14; bar
